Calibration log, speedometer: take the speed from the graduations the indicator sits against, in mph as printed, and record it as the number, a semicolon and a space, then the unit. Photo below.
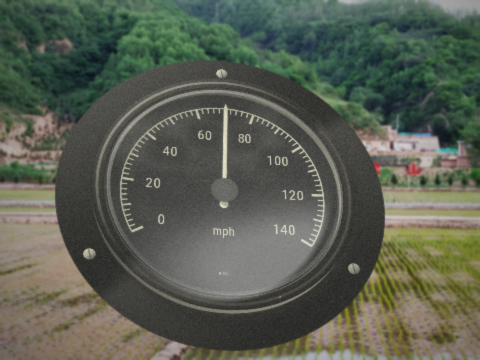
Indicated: 70; mph
